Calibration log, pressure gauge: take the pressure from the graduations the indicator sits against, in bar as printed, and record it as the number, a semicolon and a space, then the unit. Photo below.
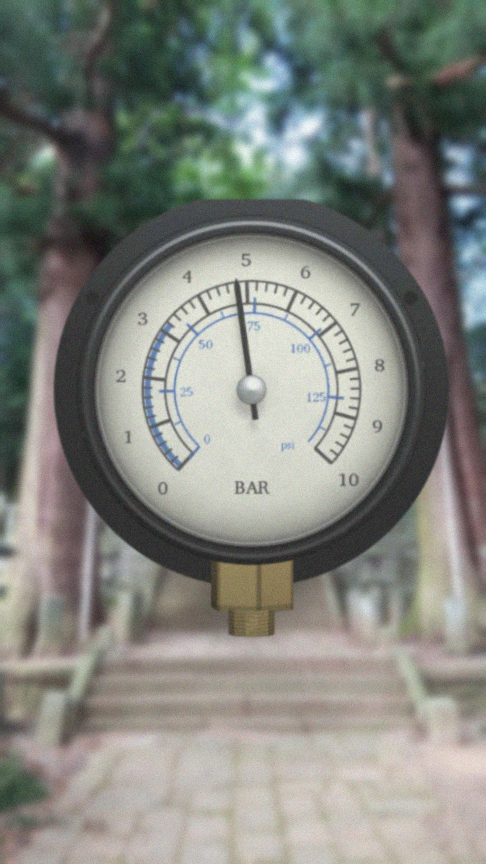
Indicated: 4.8; bar
